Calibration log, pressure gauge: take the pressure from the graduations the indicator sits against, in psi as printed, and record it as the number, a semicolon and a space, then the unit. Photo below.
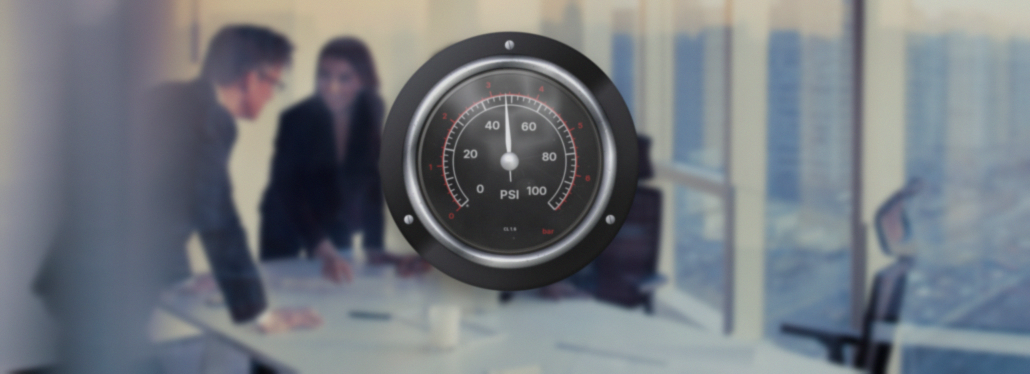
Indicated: 48; psi
